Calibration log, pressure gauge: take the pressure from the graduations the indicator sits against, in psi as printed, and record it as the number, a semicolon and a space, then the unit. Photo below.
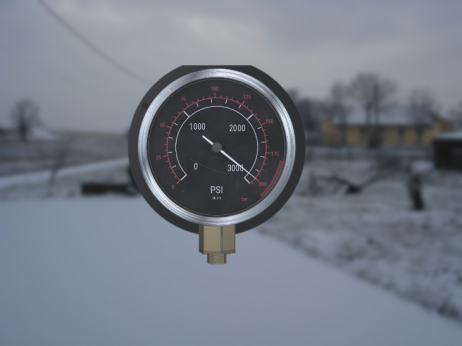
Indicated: 2900; psi
